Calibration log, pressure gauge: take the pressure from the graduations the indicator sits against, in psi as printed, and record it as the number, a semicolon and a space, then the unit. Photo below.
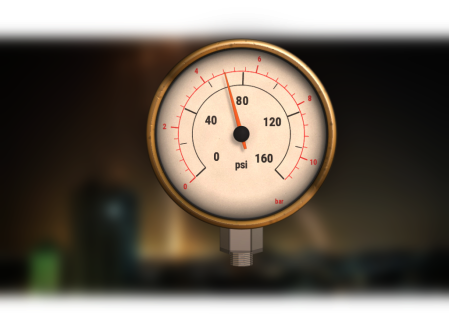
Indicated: 70; psi
